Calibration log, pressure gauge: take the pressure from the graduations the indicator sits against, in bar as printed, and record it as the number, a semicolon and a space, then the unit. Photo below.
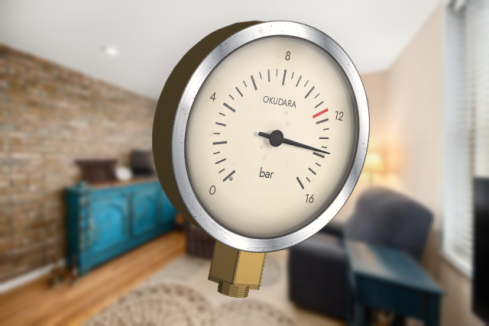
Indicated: 13.75; bar
